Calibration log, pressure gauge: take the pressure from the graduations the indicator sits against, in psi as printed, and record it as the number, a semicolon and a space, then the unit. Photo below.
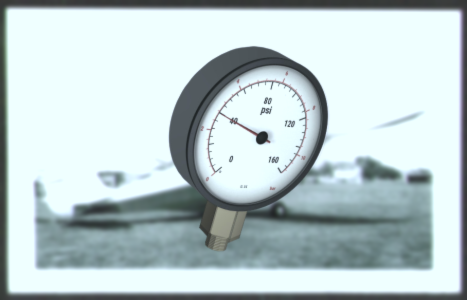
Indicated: 40; psi
